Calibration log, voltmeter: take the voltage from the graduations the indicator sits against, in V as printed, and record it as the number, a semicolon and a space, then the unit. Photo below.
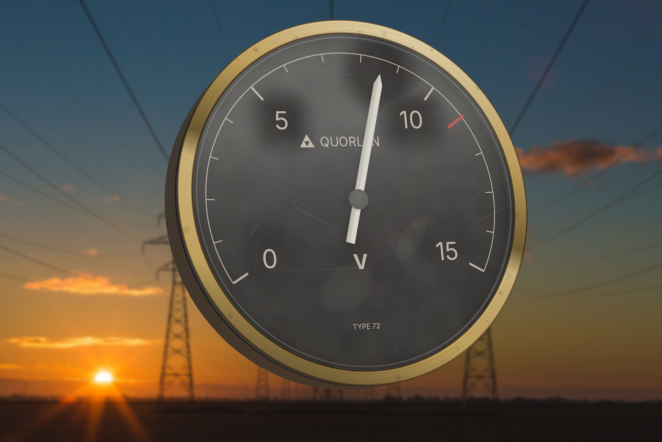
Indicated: 8.5; V
